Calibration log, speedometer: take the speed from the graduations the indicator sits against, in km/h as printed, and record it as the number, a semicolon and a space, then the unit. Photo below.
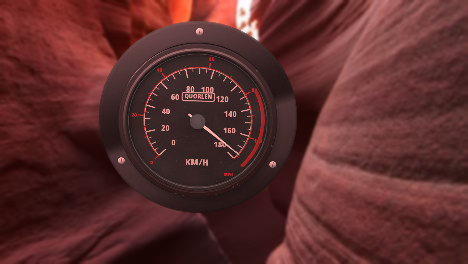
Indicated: 175; km/h
